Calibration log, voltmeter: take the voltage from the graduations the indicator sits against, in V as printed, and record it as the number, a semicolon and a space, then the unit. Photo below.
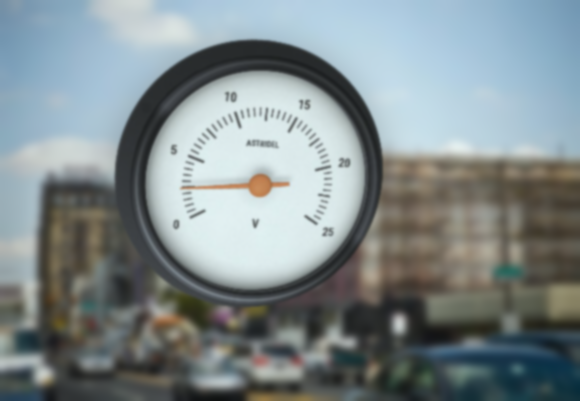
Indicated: 2.5; V
